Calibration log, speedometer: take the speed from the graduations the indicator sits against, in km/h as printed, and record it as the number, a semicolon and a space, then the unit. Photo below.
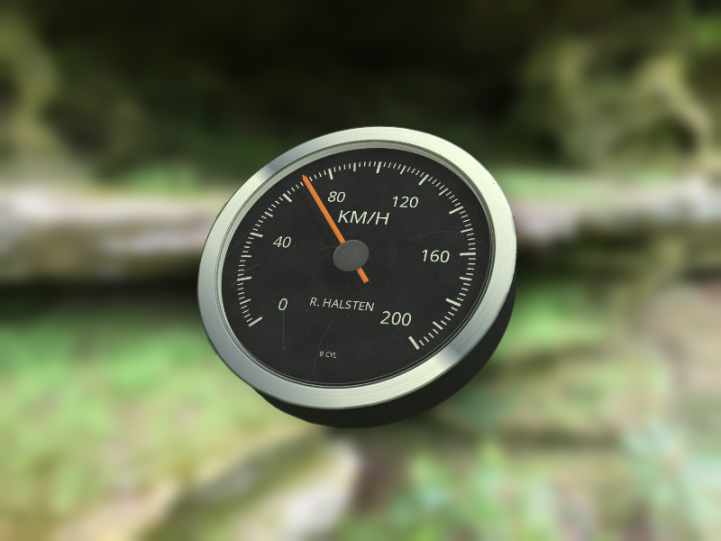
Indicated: 70; km/h
